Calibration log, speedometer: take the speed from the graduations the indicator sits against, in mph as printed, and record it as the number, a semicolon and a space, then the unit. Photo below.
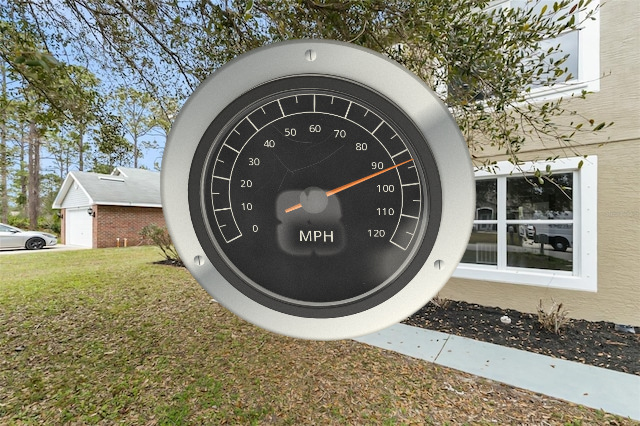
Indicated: 92.5; mph
